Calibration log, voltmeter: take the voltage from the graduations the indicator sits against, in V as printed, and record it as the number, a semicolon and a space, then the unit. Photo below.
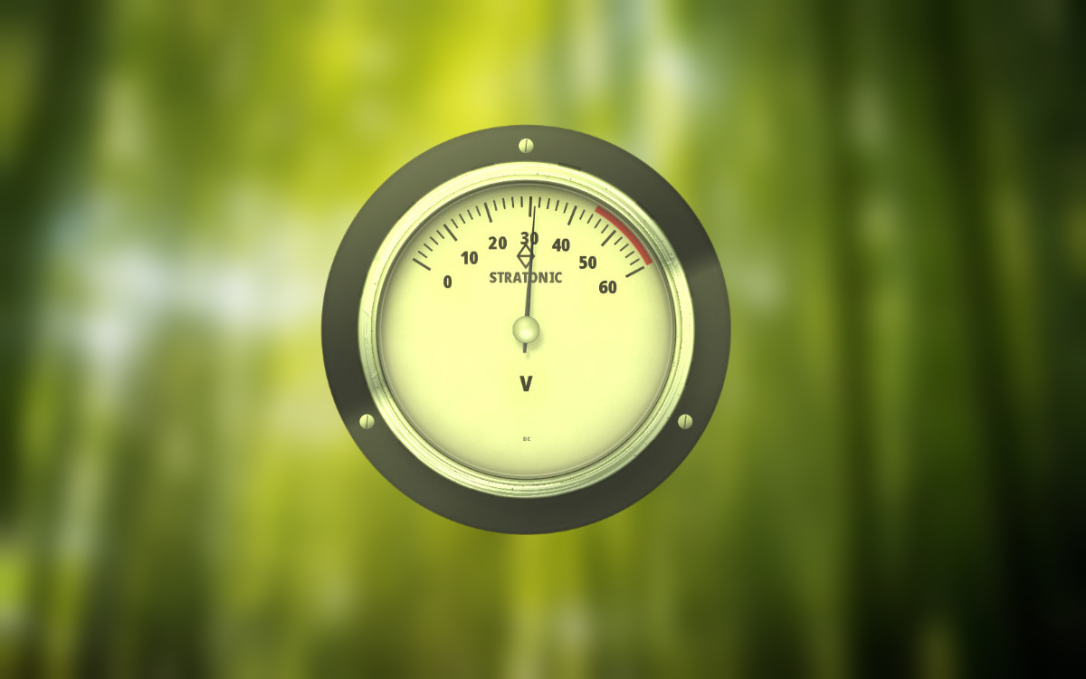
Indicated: 31; V
